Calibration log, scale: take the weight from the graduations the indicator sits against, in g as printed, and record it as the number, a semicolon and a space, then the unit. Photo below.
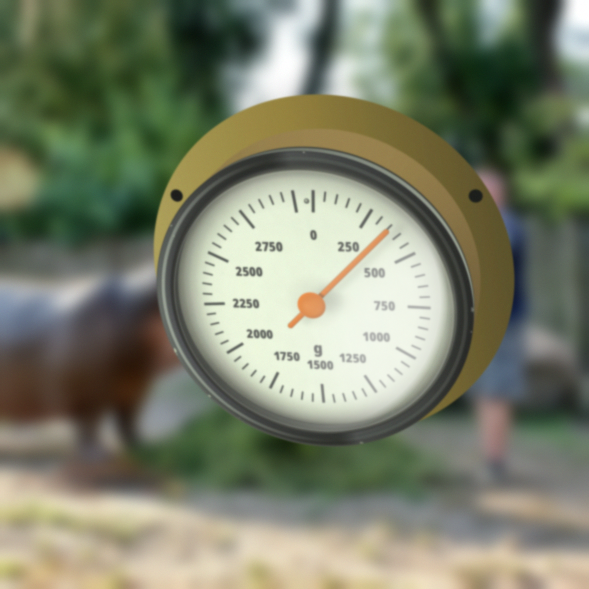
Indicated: 350; g
